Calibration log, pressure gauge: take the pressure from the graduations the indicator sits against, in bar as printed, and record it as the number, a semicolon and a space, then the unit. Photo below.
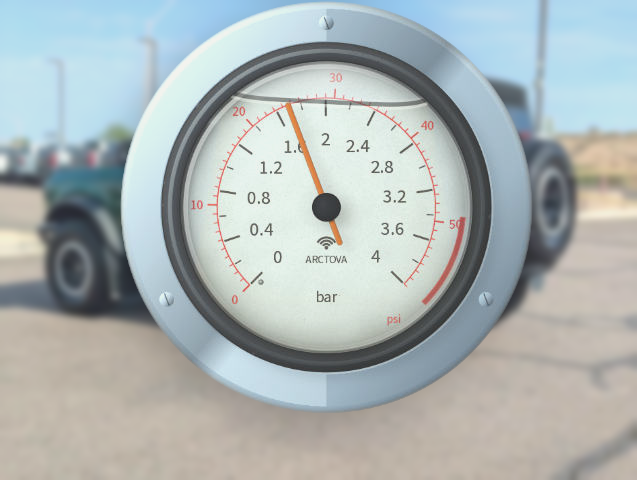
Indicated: 1.7; bar
